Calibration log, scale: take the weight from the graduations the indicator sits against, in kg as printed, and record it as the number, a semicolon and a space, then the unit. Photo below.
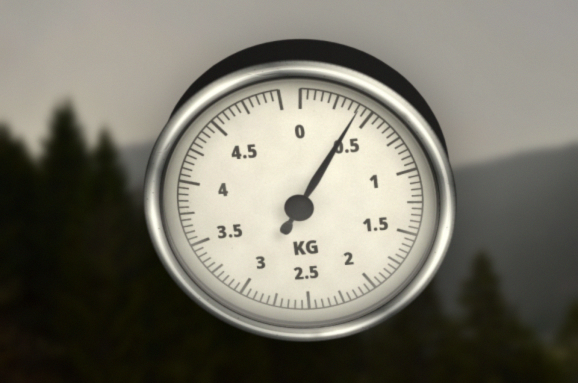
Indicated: 0.4; kg
